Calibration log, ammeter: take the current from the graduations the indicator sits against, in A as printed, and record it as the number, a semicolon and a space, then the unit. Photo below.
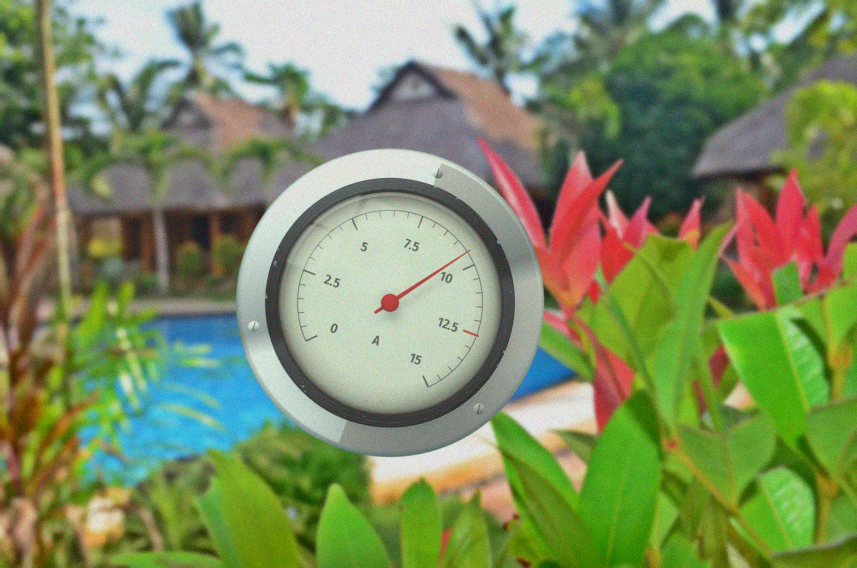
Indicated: 9.5; A
